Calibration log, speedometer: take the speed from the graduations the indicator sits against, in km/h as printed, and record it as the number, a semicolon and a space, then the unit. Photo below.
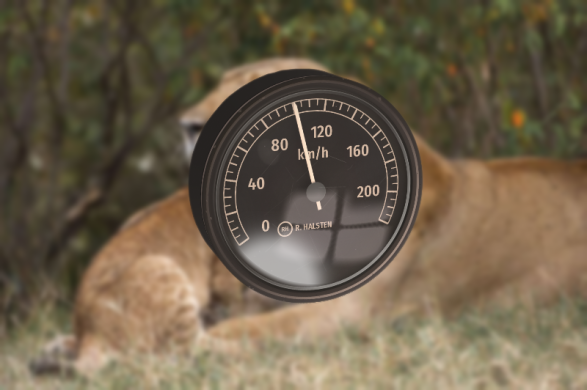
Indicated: 100; km/h
